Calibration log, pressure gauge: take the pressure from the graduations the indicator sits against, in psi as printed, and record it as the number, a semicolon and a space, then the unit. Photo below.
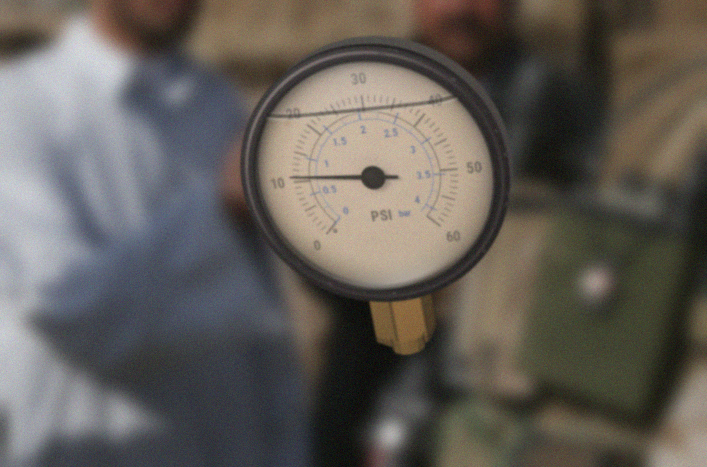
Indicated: 11; psi
